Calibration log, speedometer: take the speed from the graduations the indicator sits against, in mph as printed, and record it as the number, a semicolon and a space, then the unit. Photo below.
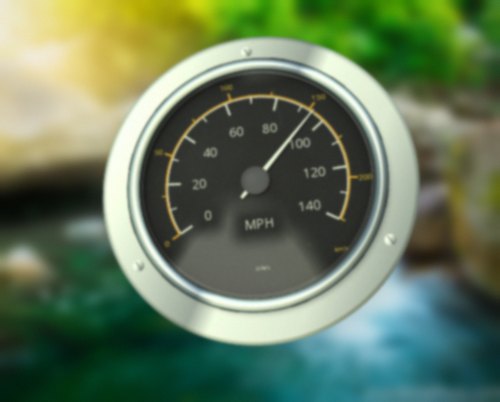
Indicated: 95; mph
